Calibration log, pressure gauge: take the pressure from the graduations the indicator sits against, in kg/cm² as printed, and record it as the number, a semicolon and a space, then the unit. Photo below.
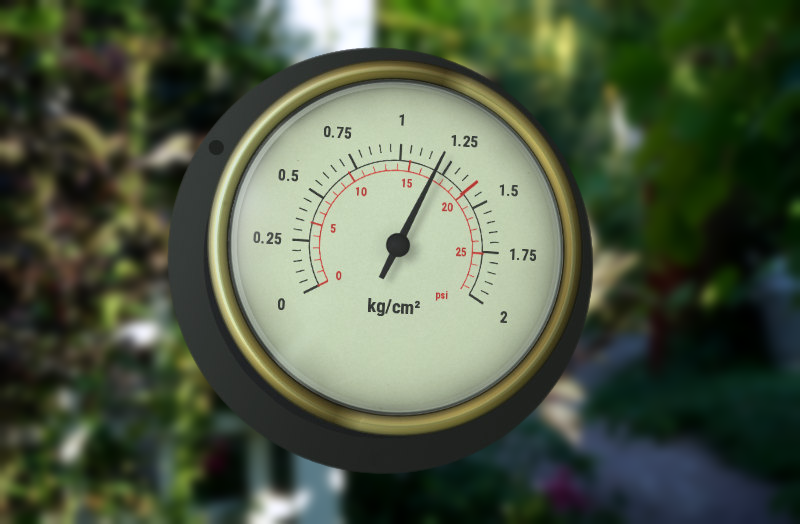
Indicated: 1.2; kg/cm²
